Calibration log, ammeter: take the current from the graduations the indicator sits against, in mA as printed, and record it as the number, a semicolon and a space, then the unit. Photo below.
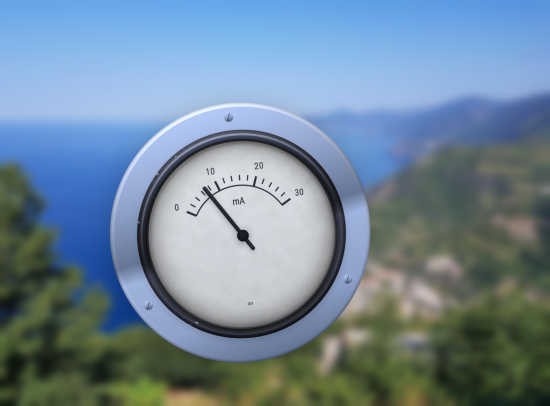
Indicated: 7; mA
